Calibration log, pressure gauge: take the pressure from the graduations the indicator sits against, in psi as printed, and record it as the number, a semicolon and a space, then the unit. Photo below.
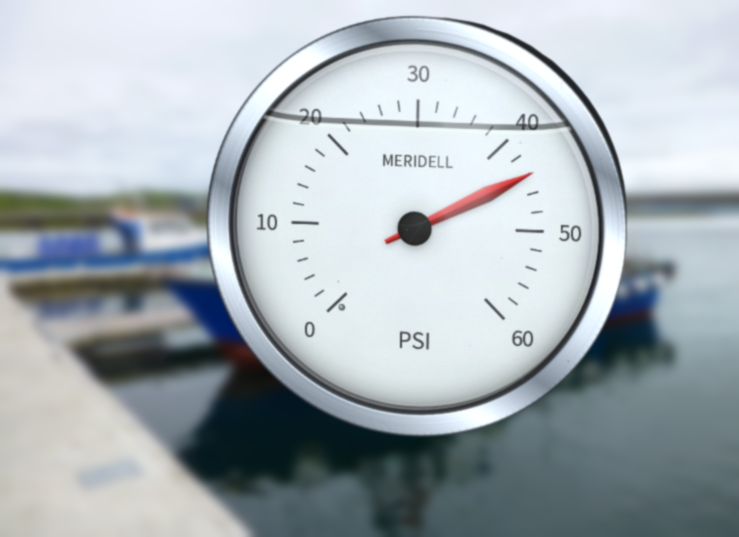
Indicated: 44; psi
